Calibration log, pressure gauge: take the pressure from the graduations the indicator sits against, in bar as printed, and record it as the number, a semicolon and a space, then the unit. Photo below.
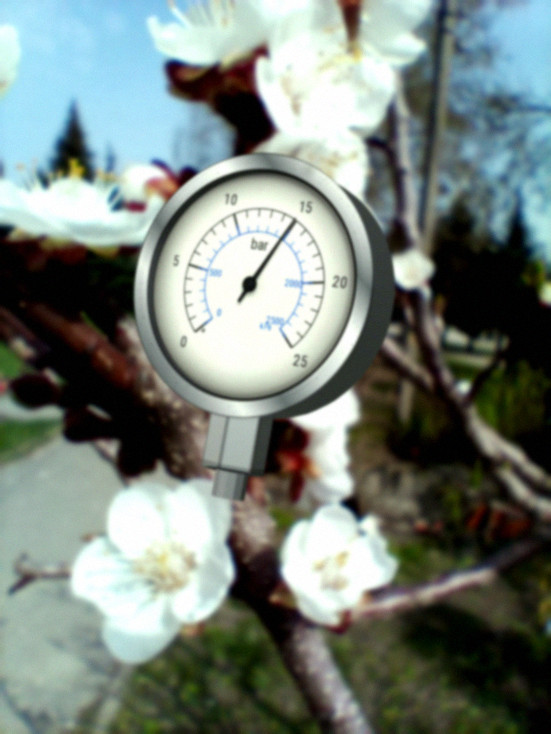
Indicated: 15; bar
